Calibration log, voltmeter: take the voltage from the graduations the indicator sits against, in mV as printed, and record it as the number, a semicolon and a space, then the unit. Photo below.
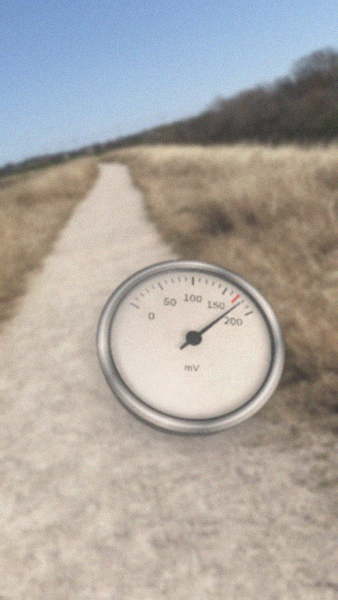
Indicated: 180; mV
